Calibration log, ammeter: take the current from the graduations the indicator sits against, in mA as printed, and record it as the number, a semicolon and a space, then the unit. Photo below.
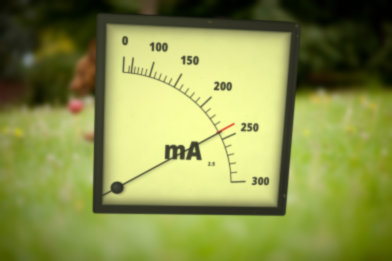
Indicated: 240; mA
